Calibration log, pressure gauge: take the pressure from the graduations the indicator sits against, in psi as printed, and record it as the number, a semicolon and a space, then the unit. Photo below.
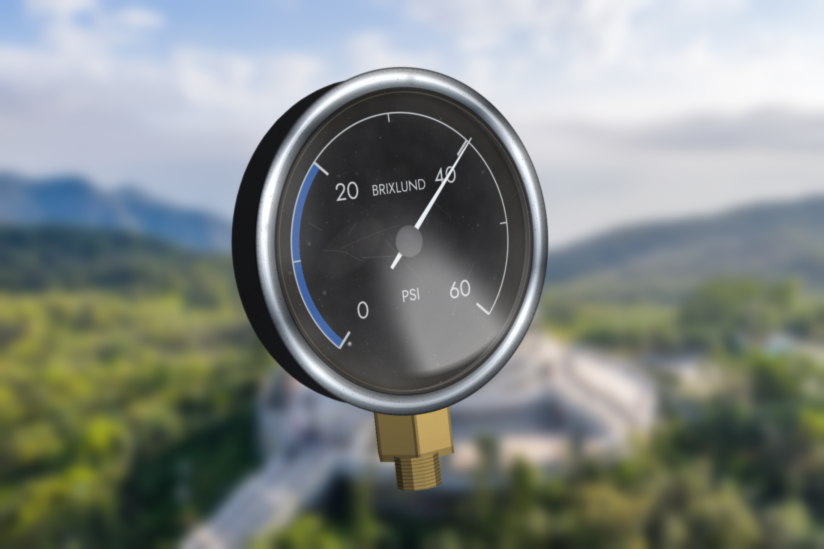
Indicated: 40; psi
